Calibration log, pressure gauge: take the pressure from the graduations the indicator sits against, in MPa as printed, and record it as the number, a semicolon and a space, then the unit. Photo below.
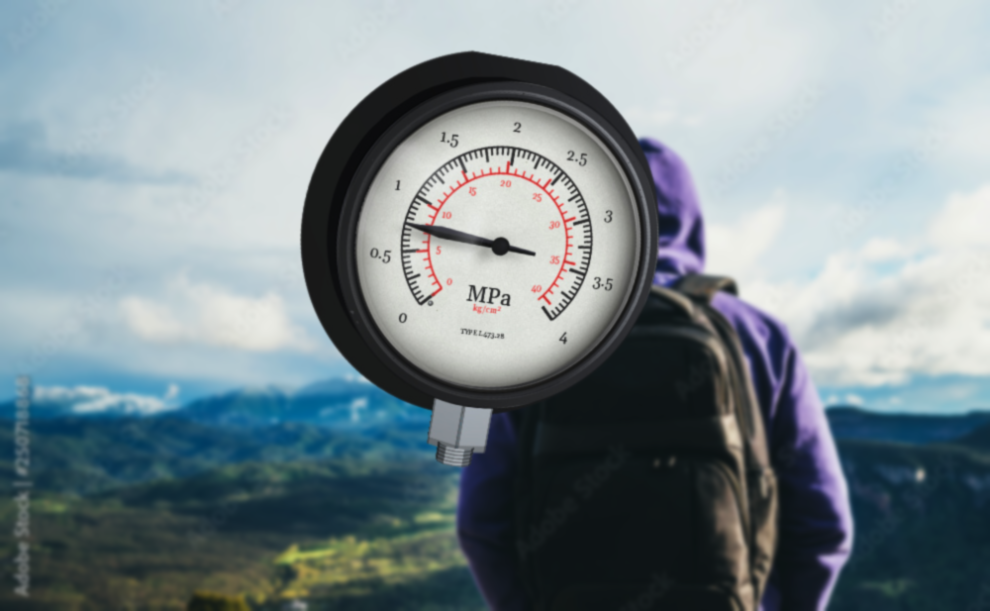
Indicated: 0.75; MPa
